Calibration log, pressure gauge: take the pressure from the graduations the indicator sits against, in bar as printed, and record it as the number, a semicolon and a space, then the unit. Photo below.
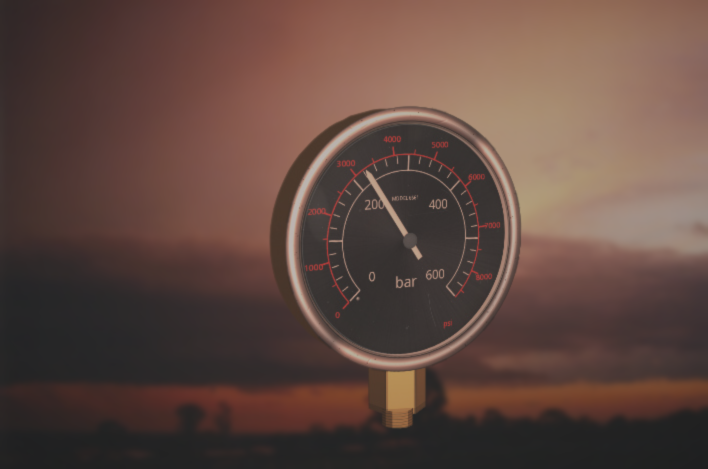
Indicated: 220; bar
